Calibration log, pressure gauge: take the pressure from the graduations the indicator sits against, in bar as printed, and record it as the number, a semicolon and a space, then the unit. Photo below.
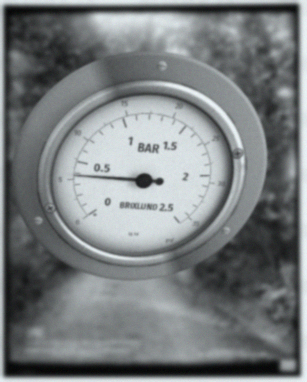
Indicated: 0.4; bar
